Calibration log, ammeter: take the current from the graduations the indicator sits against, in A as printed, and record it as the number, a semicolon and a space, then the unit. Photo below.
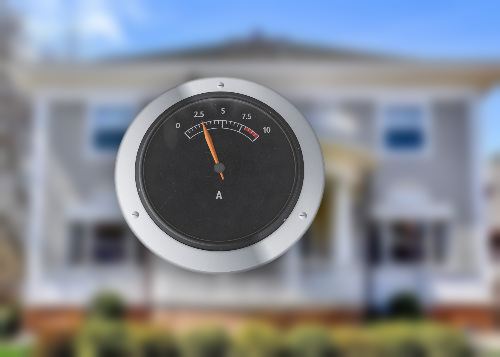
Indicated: 2.5; A
